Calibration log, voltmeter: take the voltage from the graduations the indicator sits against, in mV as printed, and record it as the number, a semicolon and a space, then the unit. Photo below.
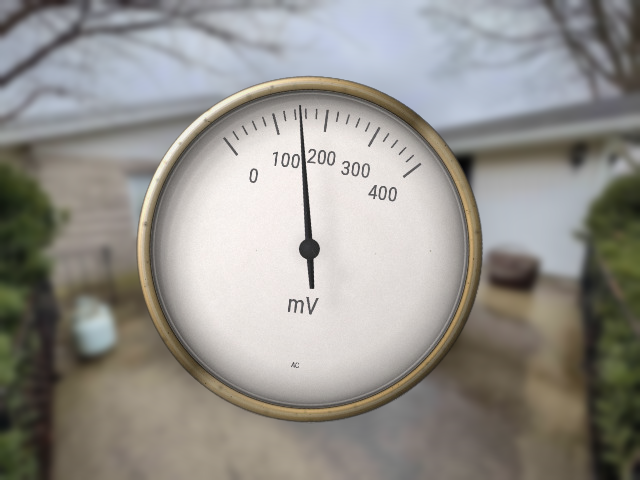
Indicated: 150; mV
